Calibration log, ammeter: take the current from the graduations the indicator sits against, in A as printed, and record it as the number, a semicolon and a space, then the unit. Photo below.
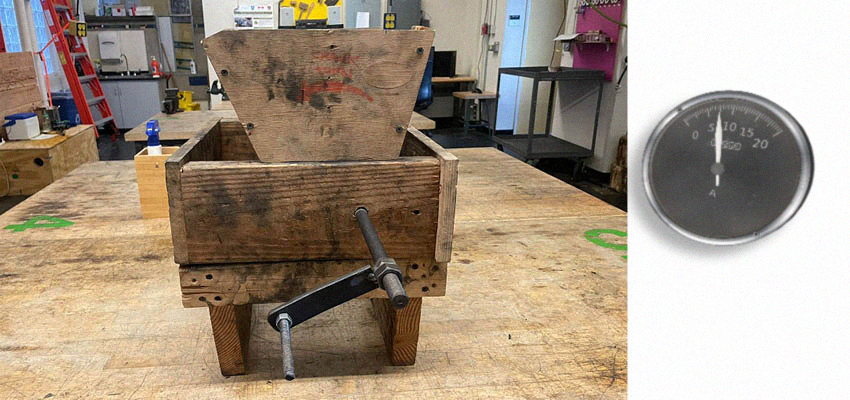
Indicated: 7.5; A
